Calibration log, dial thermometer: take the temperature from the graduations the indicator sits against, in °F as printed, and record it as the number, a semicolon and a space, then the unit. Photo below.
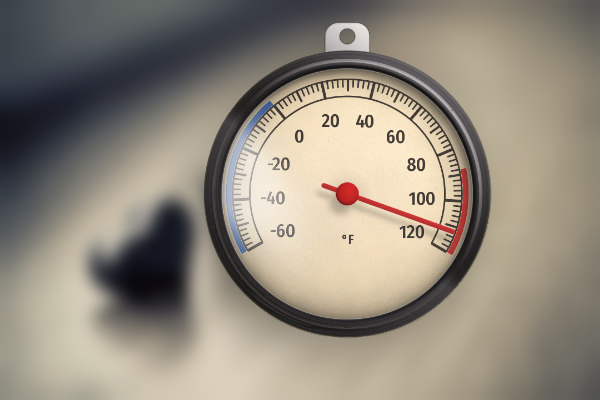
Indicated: 112; °F
